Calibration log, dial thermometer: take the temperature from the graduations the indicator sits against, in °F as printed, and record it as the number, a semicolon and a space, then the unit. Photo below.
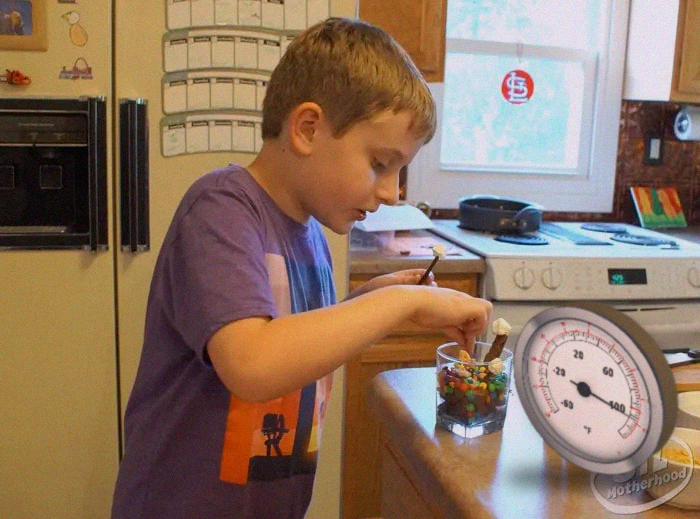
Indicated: 100; °F
